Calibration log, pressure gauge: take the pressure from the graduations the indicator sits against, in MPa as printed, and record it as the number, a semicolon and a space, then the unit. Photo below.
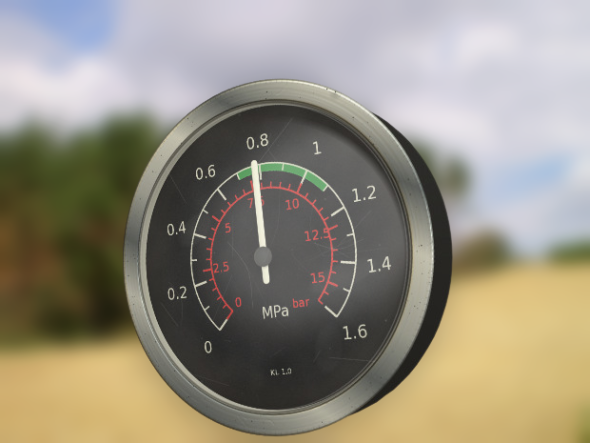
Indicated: 0.8; MPa
